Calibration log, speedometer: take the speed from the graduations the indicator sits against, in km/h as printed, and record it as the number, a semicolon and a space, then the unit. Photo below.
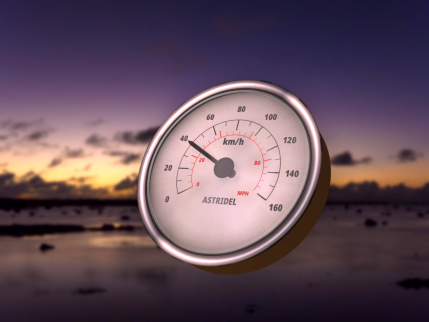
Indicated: 40; km/h
